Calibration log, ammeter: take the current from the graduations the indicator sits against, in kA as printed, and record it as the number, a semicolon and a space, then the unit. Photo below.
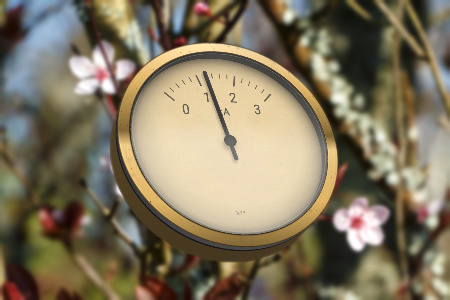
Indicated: 1.2; kA
